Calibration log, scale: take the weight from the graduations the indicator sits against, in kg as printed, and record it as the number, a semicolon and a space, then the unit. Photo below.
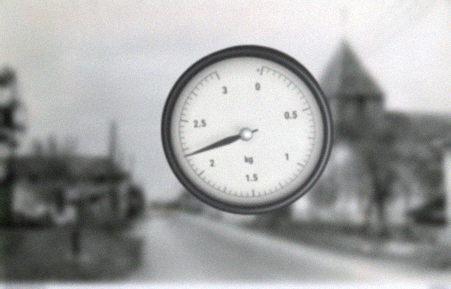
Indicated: 2.2; kg
